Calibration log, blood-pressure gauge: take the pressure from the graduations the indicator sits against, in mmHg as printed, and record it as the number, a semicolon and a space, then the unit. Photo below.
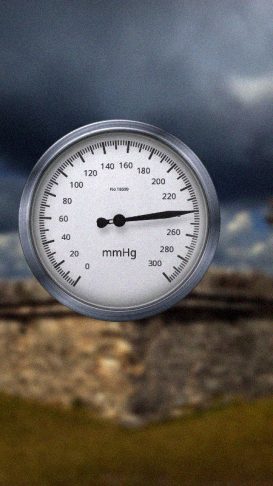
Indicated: 240; mmHg
